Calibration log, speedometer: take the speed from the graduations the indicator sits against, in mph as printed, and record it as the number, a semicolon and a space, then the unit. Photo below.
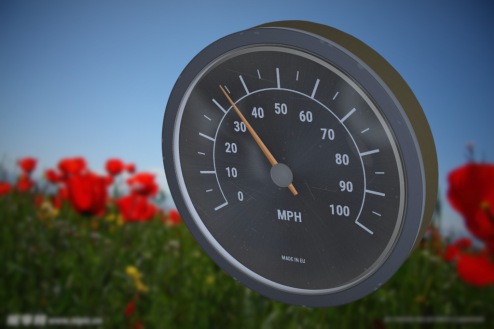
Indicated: 35; mph
